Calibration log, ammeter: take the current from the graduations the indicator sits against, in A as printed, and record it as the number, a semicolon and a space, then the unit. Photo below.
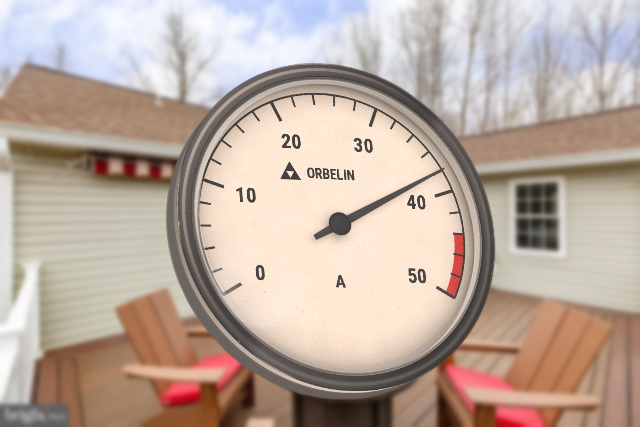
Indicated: 38; A
